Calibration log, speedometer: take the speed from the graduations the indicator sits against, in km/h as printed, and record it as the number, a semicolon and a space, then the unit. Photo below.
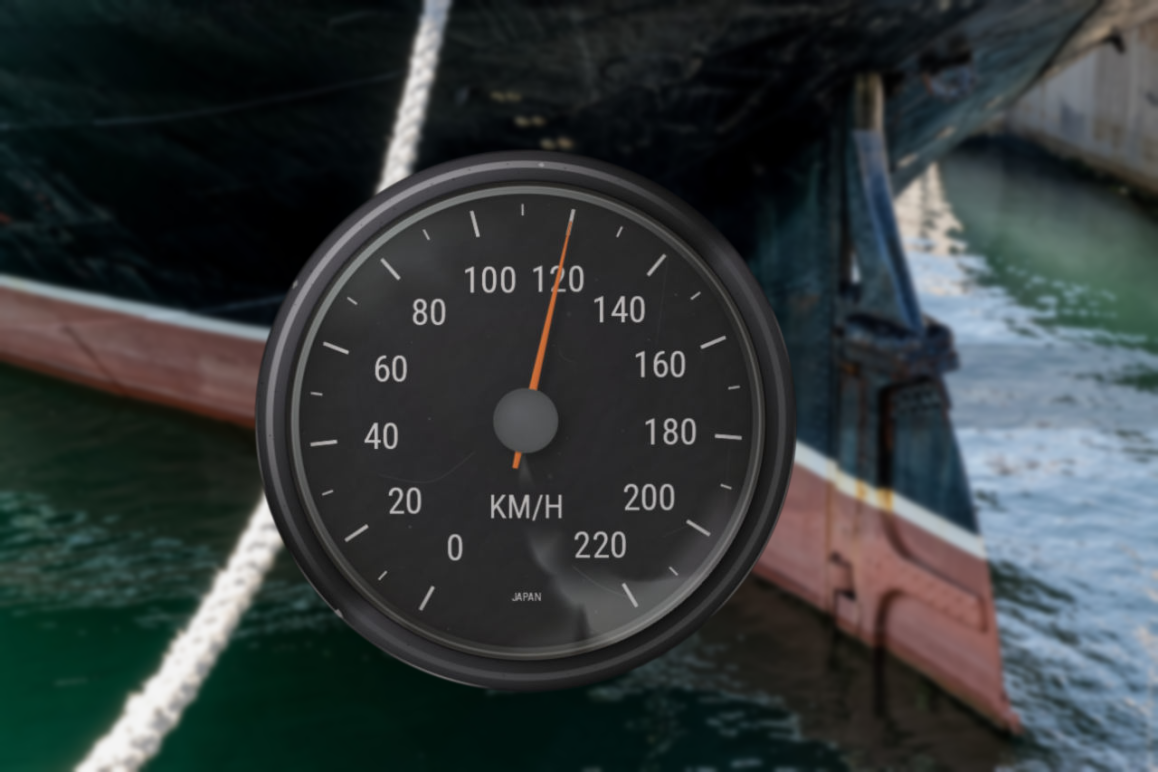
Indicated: 120; km/h
